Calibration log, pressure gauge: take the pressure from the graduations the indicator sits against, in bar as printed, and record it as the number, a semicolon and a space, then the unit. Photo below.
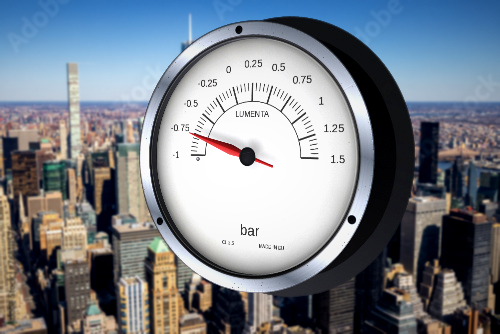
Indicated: -0.75; bar
